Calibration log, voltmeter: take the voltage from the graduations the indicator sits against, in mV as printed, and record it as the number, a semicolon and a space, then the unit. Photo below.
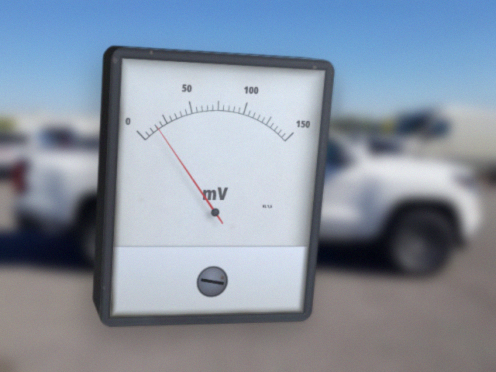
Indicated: 15; mV
